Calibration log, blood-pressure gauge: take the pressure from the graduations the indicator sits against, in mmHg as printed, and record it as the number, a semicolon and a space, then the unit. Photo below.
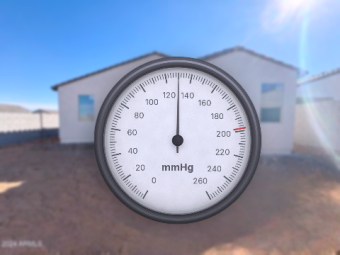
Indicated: 130; mmHg
